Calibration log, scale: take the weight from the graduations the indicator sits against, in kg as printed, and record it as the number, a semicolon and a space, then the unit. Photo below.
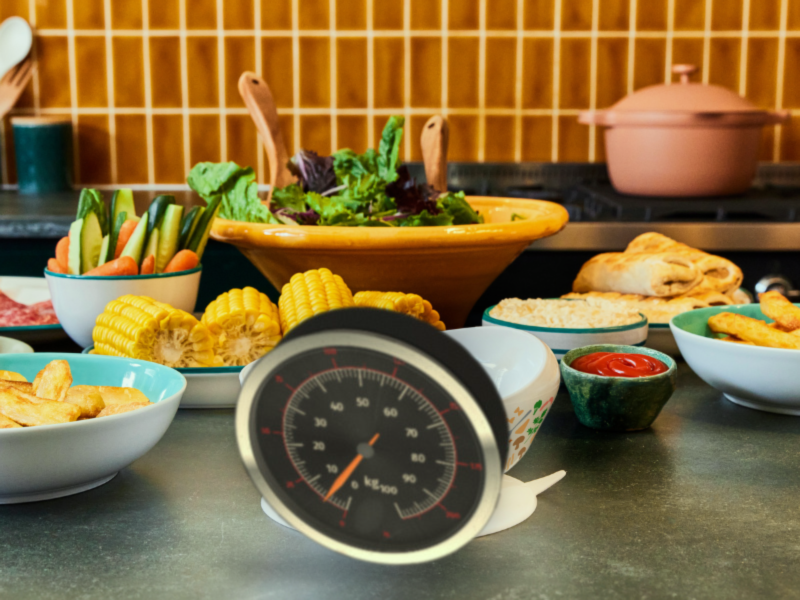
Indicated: 5; kg
